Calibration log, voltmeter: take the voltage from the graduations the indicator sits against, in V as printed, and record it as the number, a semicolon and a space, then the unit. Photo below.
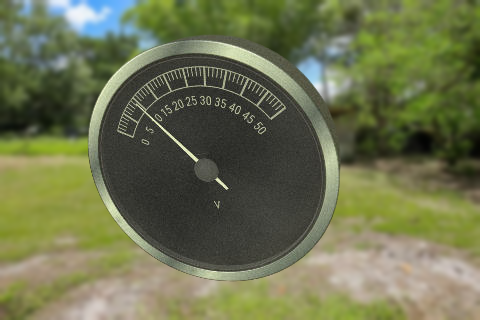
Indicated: 10; V
